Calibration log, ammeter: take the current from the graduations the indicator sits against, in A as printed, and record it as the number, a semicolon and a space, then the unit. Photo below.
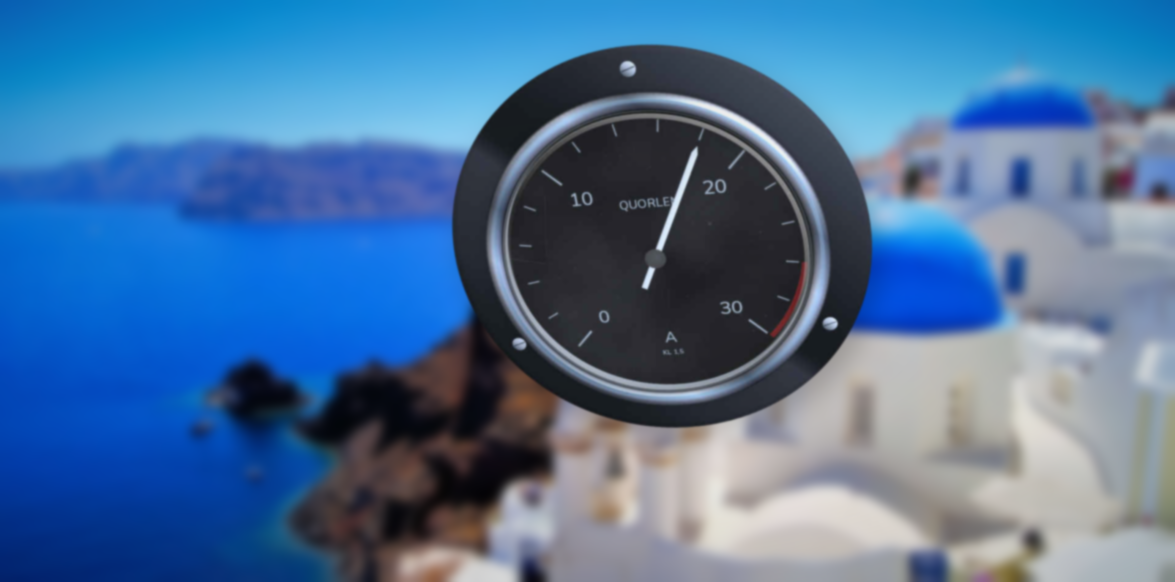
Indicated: 18; A
